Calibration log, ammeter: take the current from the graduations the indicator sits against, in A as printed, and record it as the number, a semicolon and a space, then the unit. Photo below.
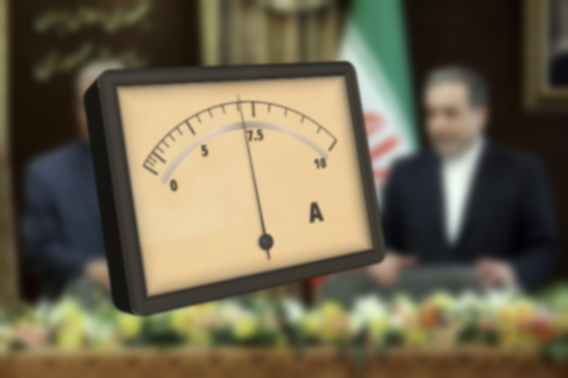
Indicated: 7; A
